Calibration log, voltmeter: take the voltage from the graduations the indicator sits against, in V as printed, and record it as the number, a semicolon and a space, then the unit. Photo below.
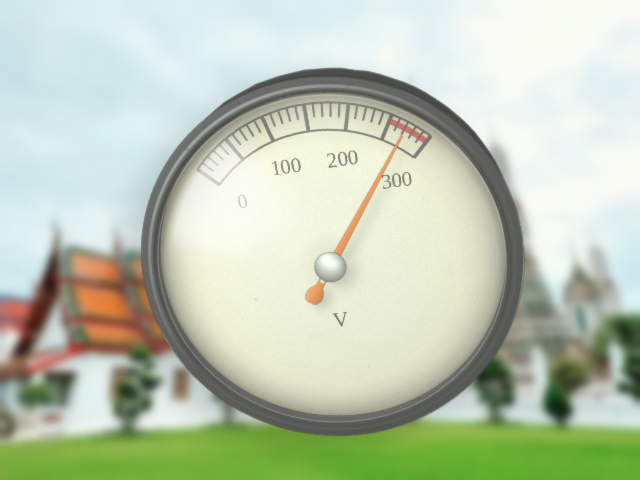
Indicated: 270; V
